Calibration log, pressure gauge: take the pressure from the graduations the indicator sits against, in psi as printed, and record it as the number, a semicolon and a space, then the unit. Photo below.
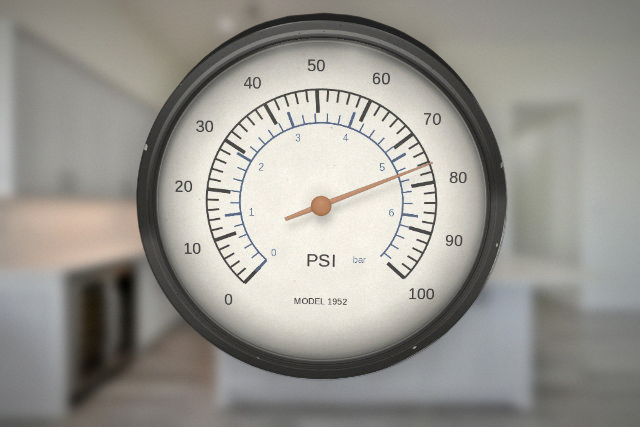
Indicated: 76; psi
